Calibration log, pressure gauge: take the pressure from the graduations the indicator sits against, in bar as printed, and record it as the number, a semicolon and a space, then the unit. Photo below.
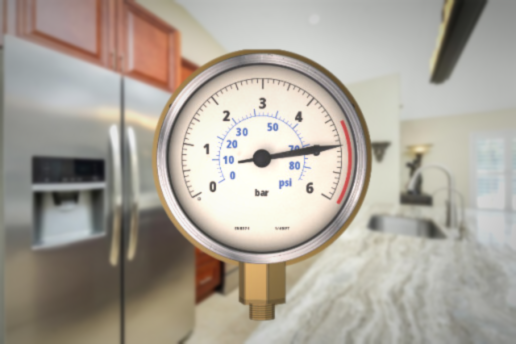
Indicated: 5; bar
